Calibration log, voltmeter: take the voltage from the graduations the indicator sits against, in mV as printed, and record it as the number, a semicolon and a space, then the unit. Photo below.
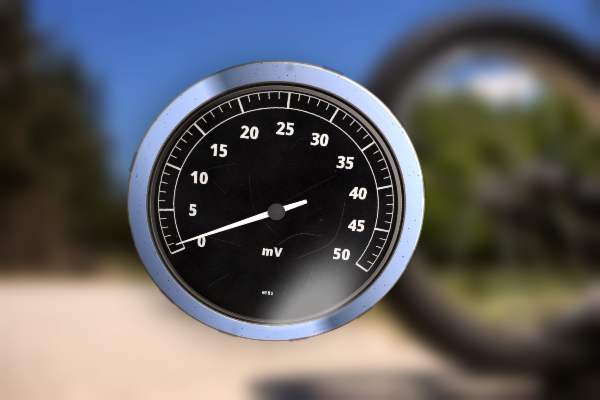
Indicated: 1; mV
